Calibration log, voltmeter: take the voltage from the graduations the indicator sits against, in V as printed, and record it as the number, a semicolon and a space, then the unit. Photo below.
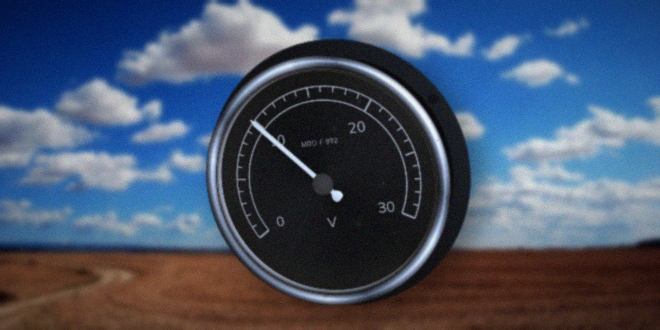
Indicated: 10; V
